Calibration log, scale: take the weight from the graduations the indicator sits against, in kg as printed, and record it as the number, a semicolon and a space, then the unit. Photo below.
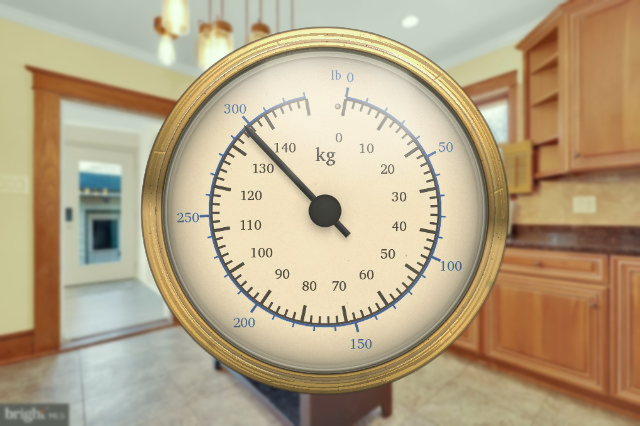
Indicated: 135; kg
